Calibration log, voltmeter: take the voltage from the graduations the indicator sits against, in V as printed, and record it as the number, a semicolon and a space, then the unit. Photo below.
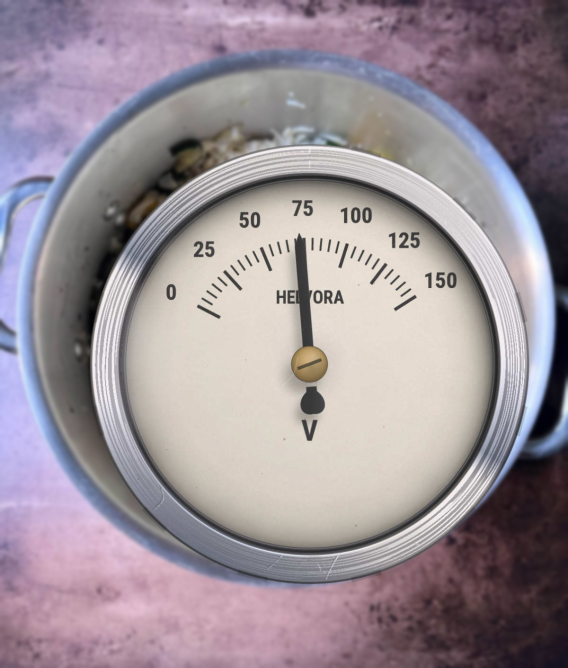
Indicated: 72.5; V
